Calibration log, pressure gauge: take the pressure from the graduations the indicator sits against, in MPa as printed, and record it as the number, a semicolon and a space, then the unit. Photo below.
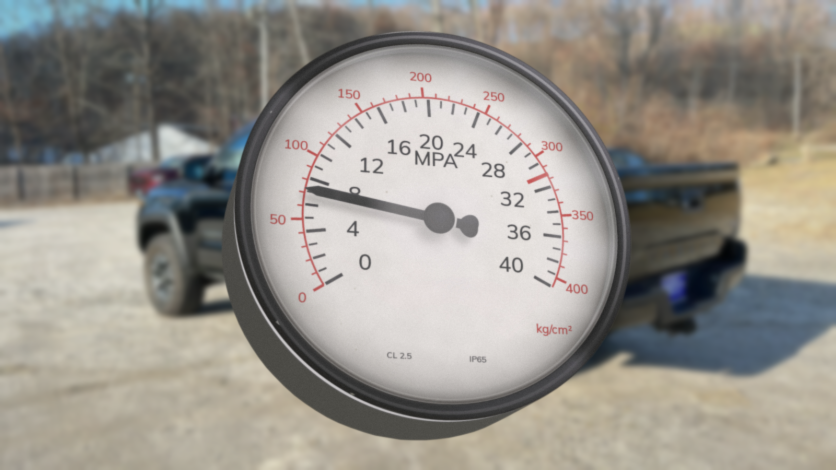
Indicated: 7; MPa
